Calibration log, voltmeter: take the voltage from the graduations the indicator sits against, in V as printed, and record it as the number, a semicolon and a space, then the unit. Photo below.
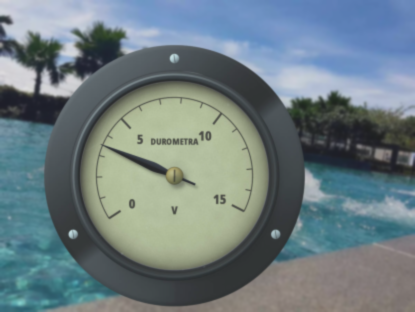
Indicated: 3.5; V
